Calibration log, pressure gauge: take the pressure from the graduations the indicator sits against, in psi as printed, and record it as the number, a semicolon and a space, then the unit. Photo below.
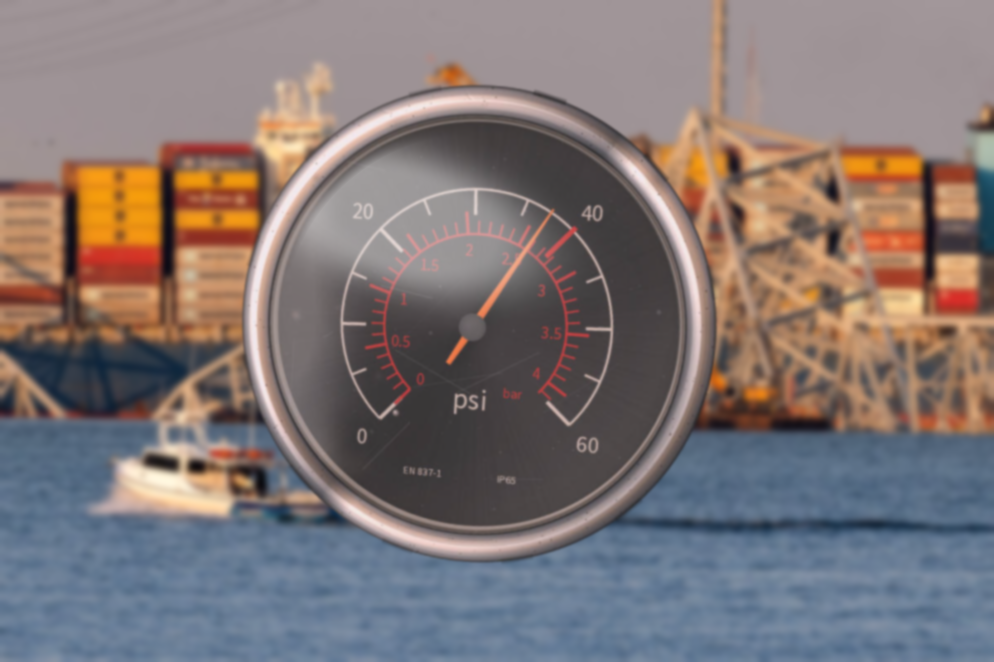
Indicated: 37.5; psi
